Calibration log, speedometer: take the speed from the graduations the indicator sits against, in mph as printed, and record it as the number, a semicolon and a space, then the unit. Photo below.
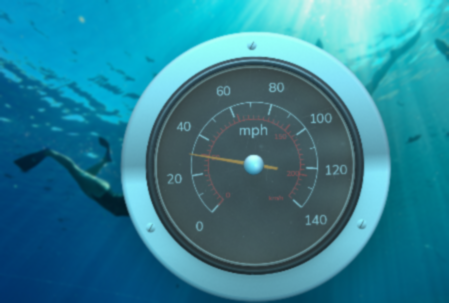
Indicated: 30; mph
